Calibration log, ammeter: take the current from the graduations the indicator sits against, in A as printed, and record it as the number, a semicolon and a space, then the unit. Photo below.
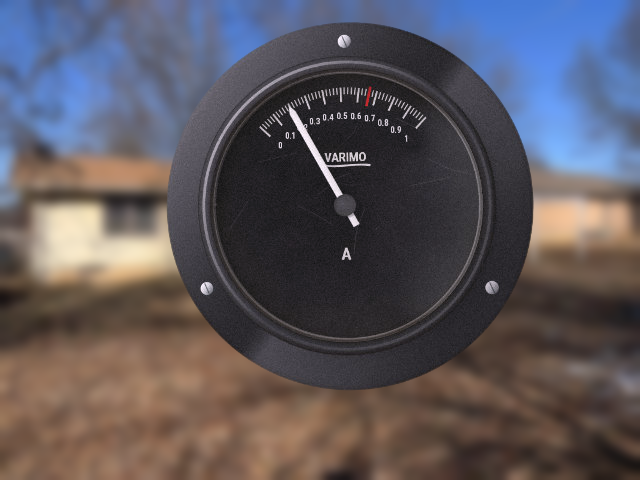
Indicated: 0.2; A
